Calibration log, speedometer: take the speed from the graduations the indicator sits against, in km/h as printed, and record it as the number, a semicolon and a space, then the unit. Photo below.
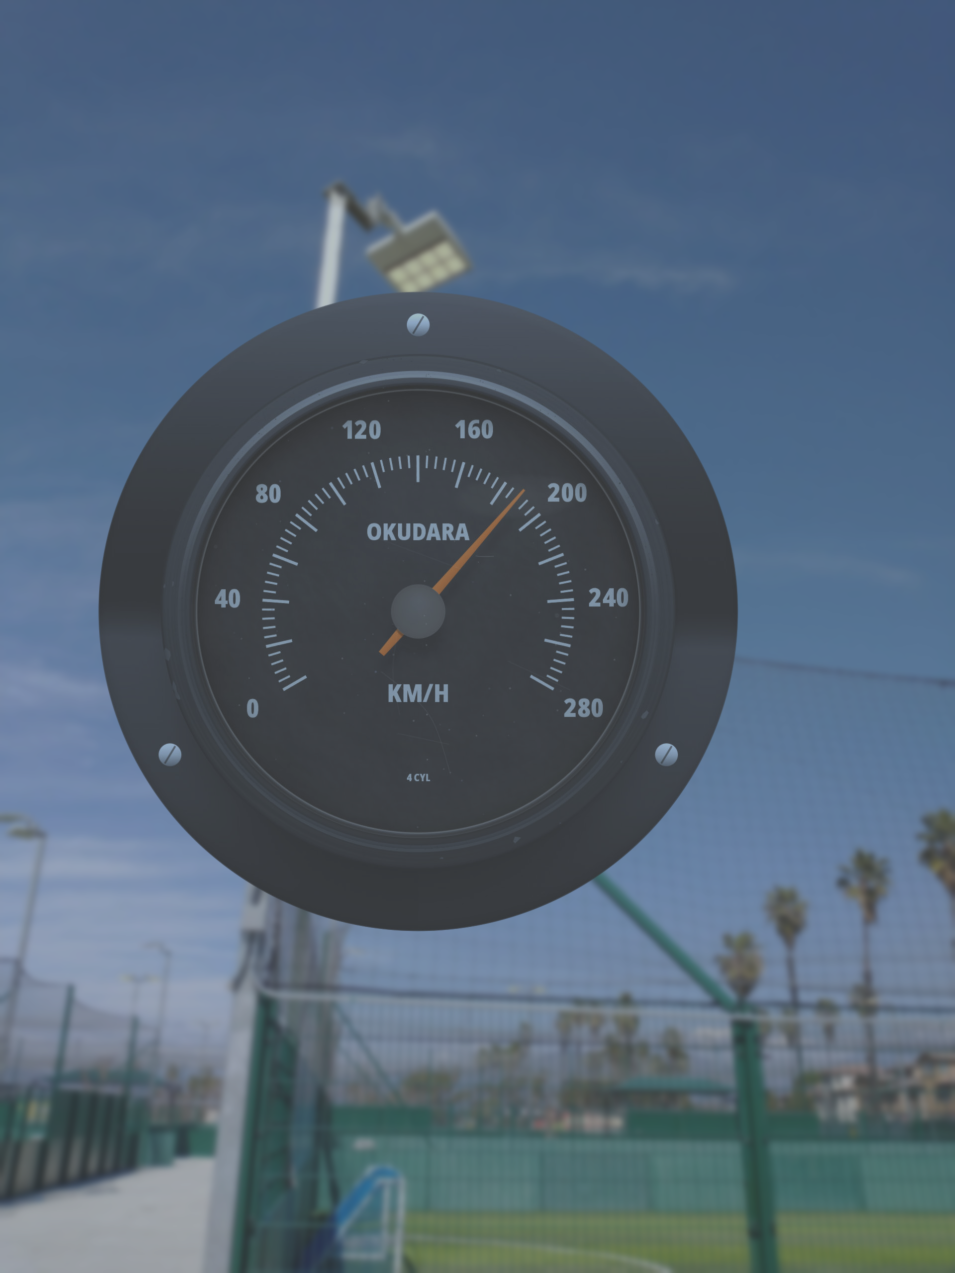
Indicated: 188; km/h
